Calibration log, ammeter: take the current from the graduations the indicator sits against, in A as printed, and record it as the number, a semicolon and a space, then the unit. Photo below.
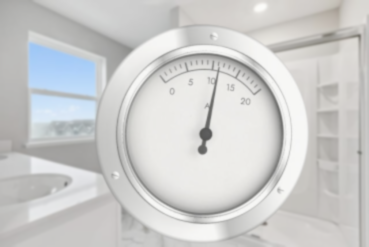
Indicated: 11; A
